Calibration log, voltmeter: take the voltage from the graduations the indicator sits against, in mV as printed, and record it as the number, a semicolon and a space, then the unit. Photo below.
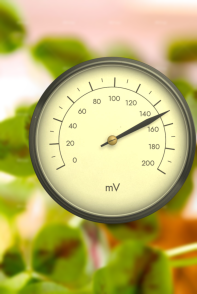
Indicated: 150; mV
